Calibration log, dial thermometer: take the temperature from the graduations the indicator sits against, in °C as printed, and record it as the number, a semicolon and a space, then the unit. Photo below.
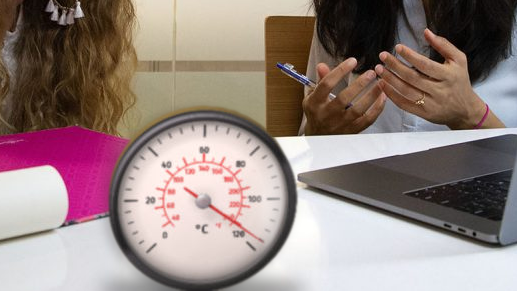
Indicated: 116; °C
